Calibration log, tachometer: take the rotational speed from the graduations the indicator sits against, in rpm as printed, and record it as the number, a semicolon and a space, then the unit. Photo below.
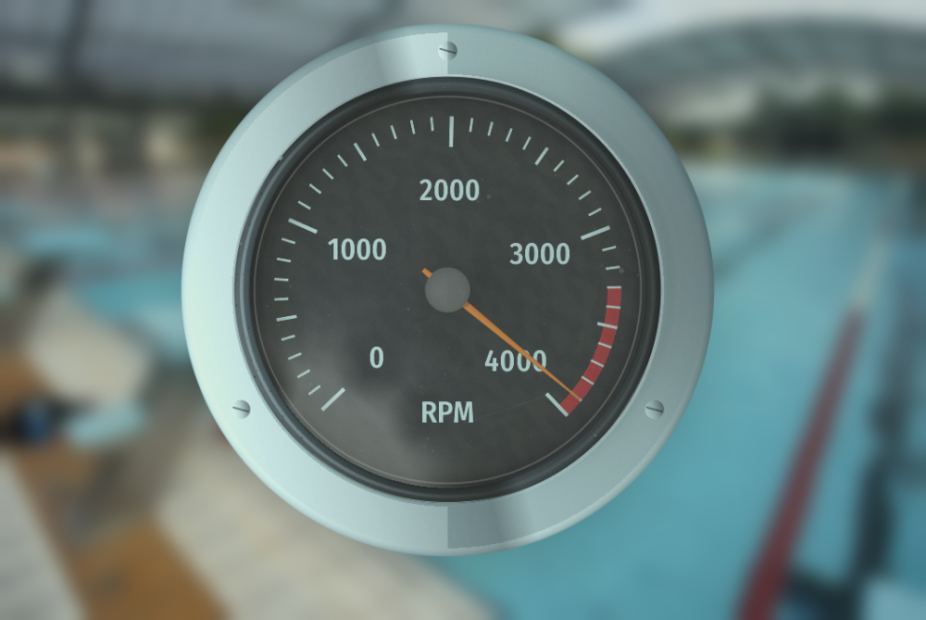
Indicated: 3900; rpm
